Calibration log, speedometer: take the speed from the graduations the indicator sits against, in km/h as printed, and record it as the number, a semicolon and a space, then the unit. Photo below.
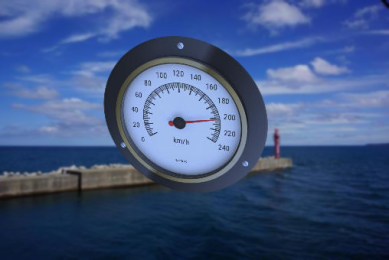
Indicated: 200; km/h
